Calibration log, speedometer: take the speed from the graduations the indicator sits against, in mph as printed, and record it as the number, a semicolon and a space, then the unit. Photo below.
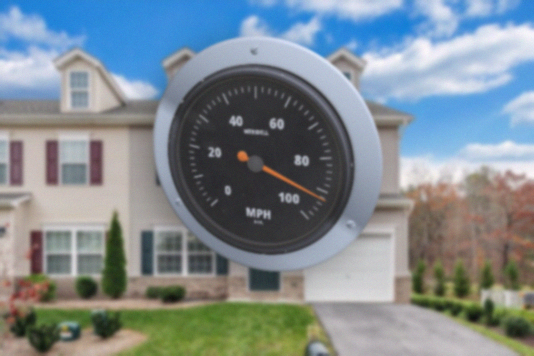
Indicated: 92; mph
